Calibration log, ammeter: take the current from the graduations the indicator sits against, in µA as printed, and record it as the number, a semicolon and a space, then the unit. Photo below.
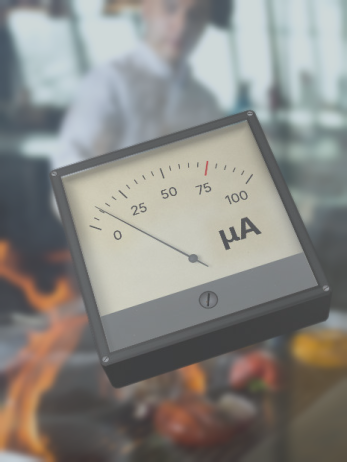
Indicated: 10; µA
